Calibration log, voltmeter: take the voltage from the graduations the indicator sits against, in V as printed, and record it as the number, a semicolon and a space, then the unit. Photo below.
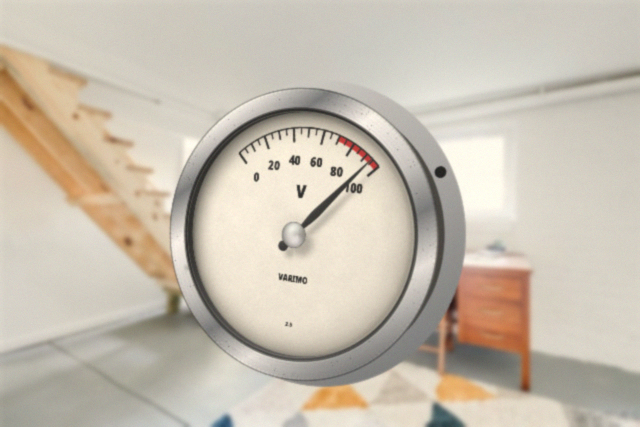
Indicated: 95; V
